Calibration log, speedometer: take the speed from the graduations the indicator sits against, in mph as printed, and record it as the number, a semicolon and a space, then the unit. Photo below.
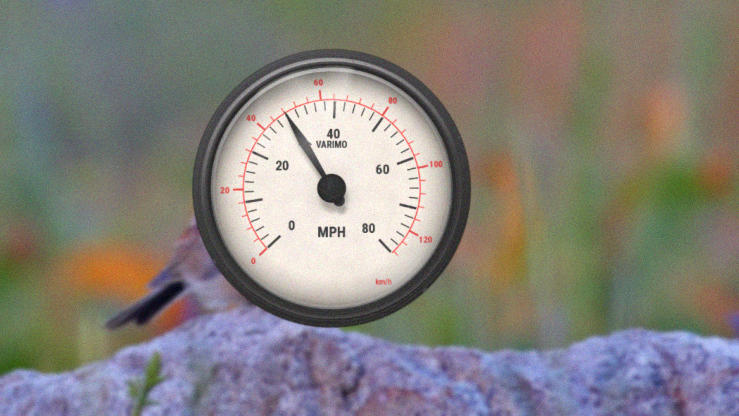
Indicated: 30; mph
